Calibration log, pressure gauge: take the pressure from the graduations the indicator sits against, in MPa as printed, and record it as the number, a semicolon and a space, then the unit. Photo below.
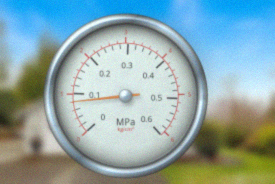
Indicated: 0.08; MPa
